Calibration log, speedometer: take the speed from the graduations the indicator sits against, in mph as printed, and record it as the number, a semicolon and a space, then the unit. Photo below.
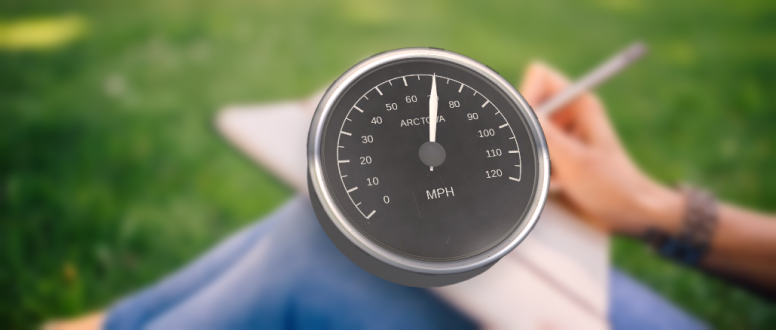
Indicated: 70; mph
